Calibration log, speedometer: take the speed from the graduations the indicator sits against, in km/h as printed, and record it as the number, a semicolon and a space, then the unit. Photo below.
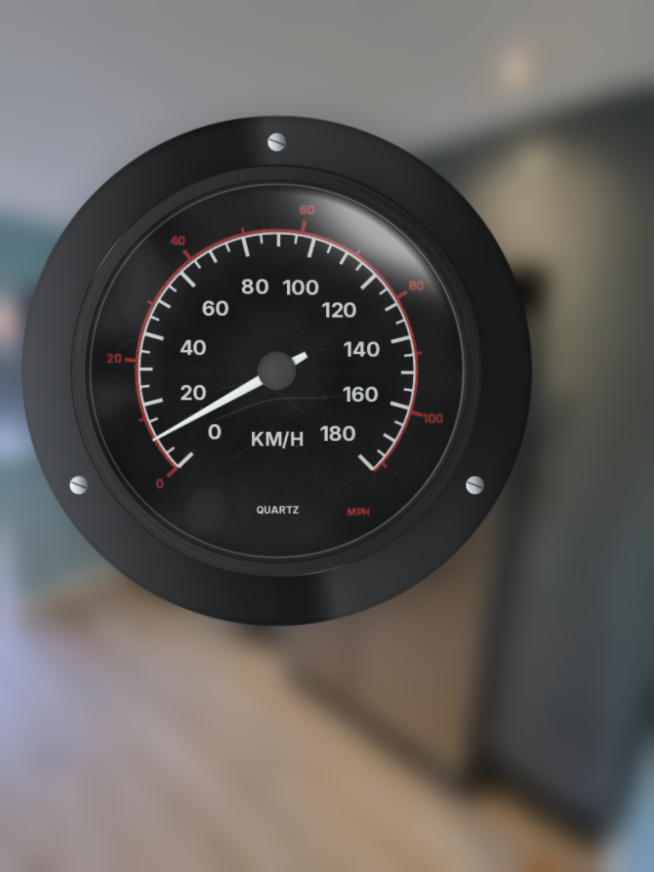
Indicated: 10; km/h
